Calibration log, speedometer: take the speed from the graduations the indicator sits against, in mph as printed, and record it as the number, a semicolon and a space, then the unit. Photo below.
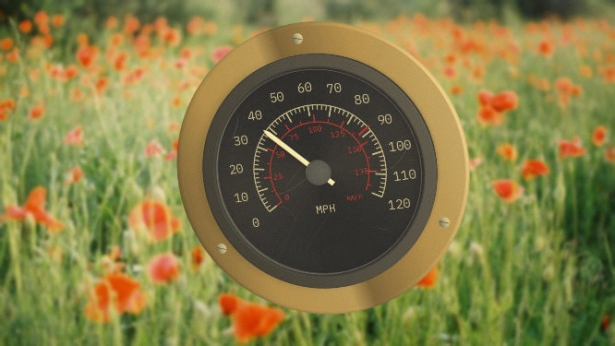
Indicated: 38; mph
